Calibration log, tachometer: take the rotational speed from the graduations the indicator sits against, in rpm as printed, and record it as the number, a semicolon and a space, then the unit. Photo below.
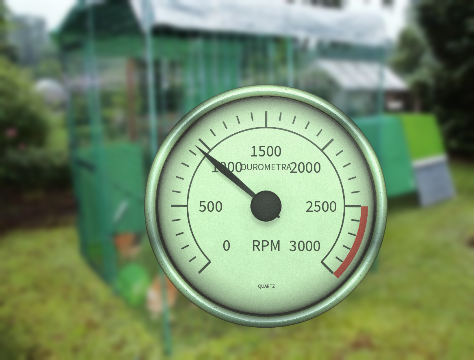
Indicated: 950; rpm
